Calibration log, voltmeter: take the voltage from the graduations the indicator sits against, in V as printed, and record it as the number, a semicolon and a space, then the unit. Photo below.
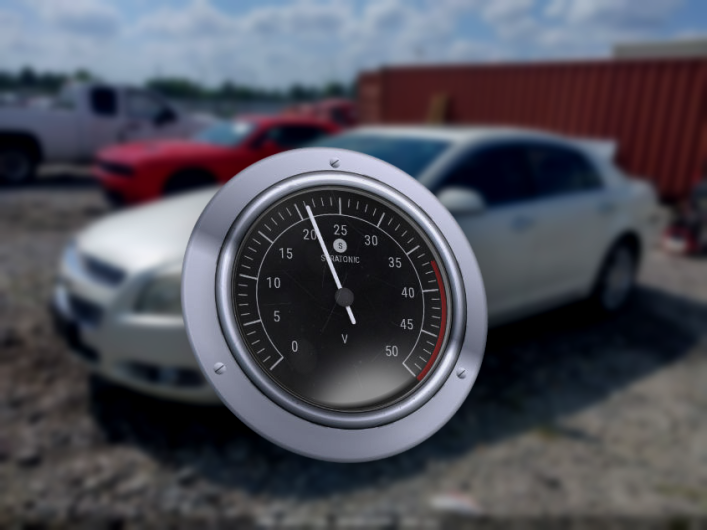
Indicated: 21; V
